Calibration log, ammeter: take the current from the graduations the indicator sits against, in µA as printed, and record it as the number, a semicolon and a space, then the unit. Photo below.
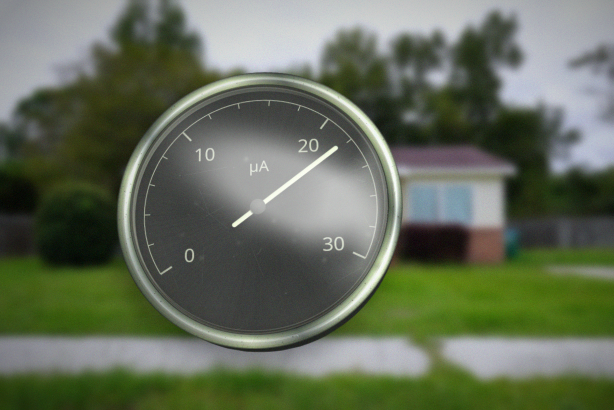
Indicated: 22; µA
